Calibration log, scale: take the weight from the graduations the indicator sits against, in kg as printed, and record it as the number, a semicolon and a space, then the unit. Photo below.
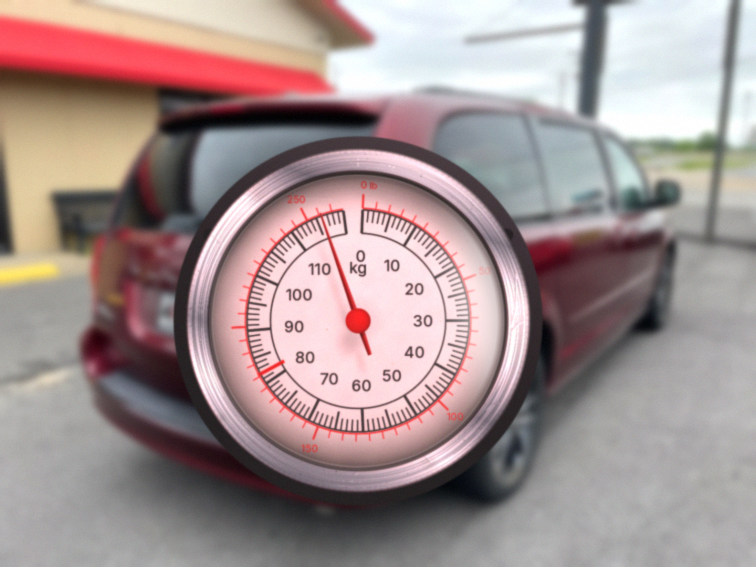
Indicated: 116; kg
